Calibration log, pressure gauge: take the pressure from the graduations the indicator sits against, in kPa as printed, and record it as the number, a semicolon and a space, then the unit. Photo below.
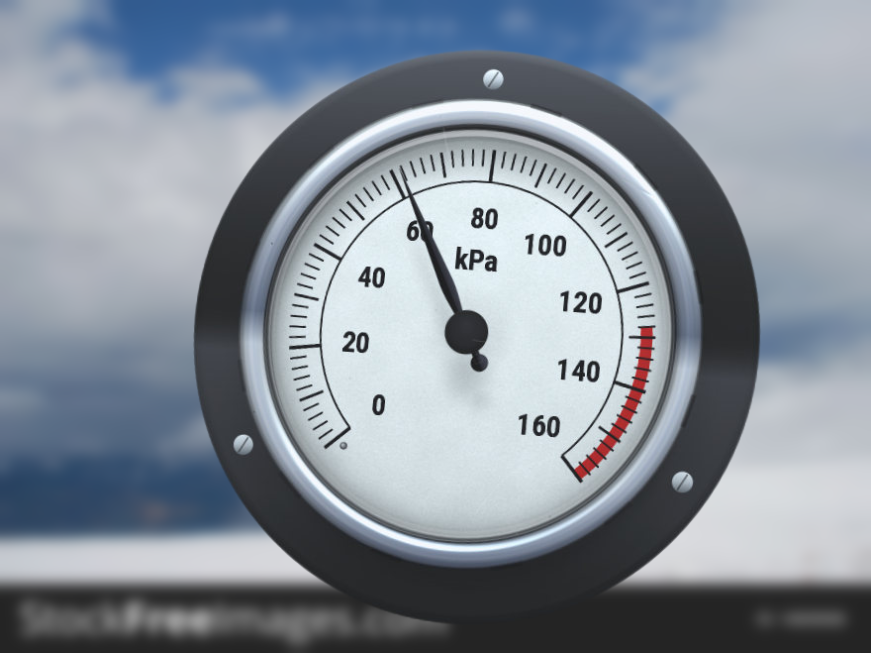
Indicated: 62; kPa
